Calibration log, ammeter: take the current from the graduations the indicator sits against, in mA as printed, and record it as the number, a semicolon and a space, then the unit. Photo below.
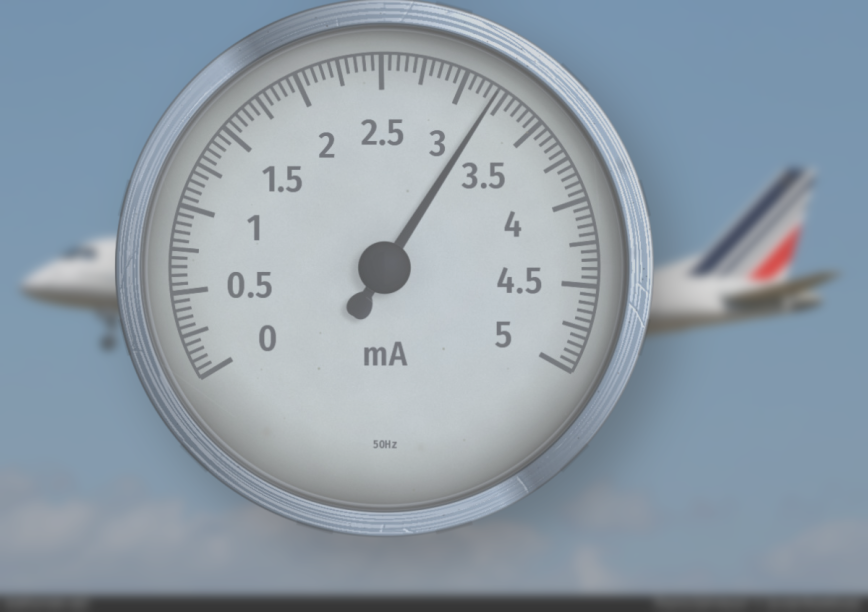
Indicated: 3.2; mA
